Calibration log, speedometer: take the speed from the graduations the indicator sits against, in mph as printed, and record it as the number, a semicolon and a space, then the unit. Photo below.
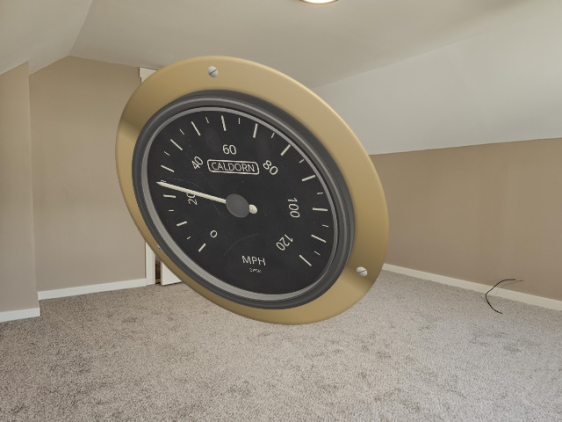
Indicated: 25; mph
